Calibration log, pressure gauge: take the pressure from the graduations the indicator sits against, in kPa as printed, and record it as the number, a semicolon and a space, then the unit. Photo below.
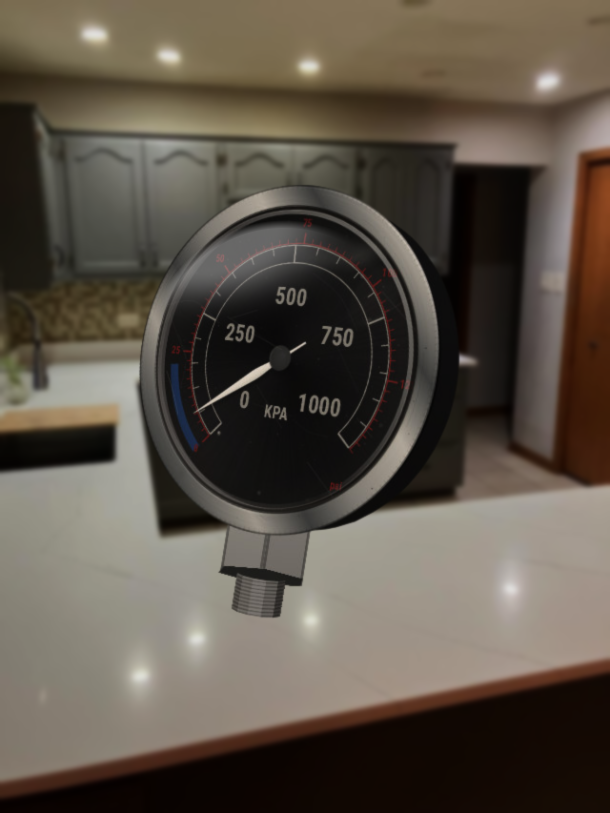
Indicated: 50; kPa
